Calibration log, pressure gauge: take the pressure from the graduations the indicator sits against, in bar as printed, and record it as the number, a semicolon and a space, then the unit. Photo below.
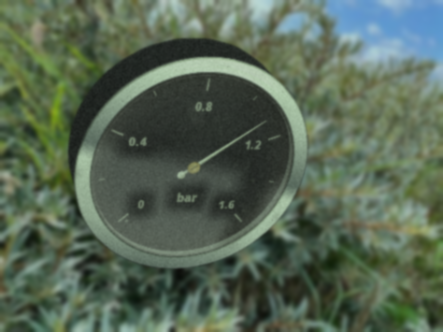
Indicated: 1.1; bar
